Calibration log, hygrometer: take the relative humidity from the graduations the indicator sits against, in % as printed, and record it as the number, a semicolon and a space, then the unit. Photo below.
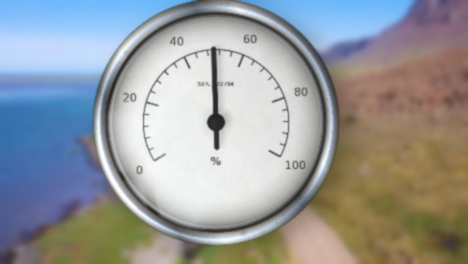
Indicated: 50; %
